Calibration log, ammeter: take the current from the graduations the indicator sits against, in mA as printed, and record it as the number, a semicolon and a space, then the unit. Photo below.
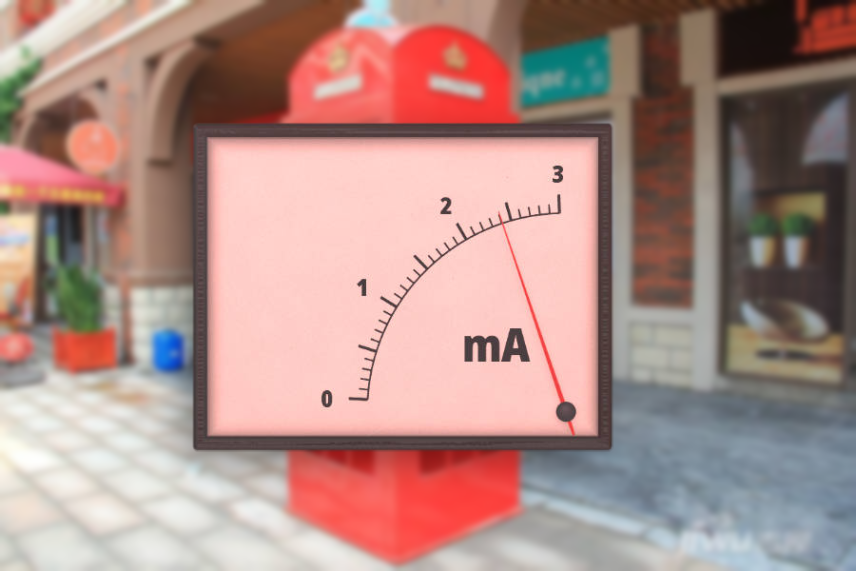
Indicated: 2.4; mA
